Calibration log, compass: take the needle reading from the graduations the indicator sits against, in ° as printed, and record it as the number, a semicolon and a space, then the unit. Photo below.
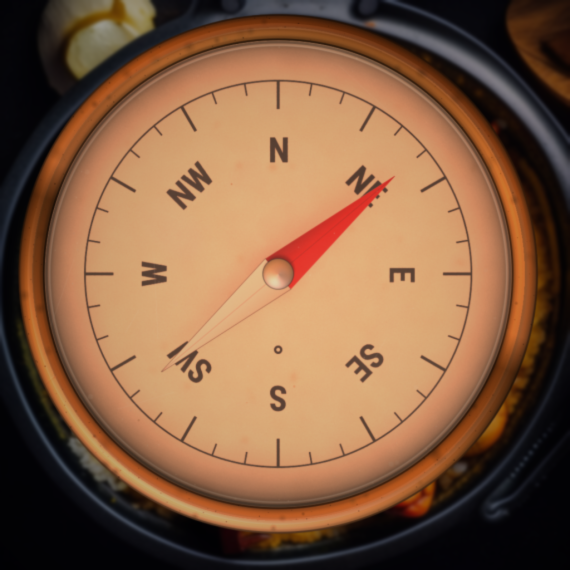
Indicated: 50; °
